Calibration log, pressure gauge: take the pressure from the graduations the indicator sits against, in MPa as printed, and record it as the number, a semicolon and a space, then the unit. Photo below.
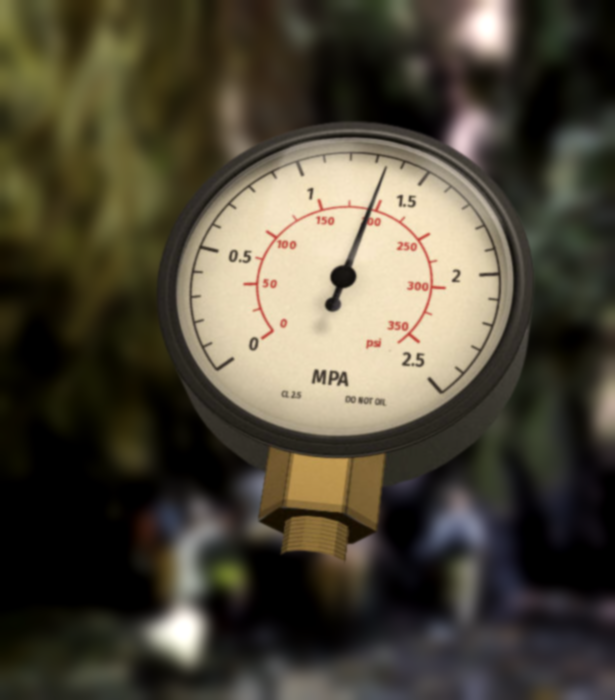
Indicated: 1.35; MPa
